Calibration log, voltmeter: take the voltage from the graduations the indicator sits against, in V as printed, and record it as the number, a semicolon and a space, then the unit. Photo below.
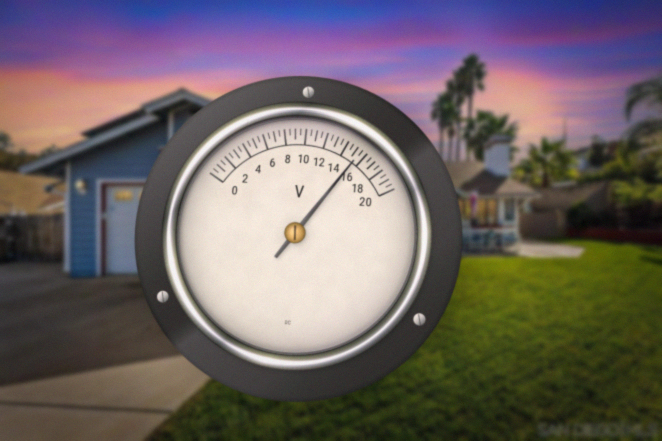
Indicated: 15.5; V
